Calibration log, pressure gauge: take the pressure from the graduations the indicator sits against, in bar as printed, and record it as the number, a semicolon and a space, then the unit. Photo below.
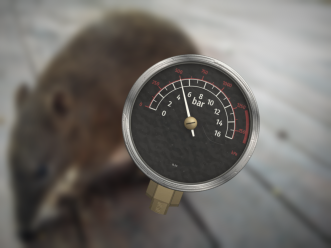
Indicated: 5; bar
